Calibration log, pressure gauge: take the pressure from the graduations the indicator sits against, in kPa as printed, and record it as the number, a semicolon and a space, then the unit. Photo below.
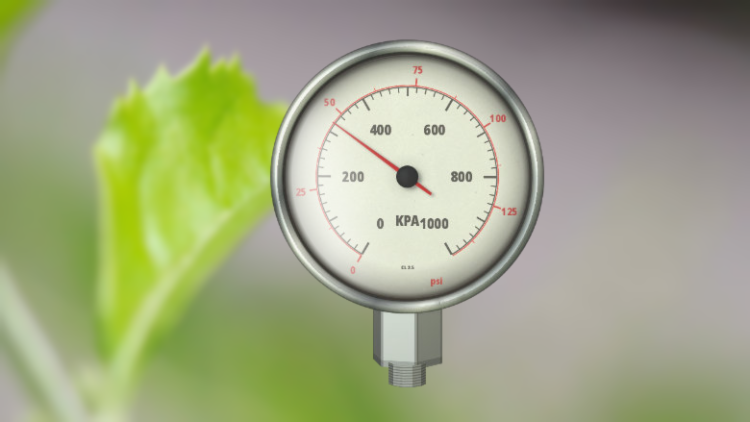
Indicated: 320; kPa
